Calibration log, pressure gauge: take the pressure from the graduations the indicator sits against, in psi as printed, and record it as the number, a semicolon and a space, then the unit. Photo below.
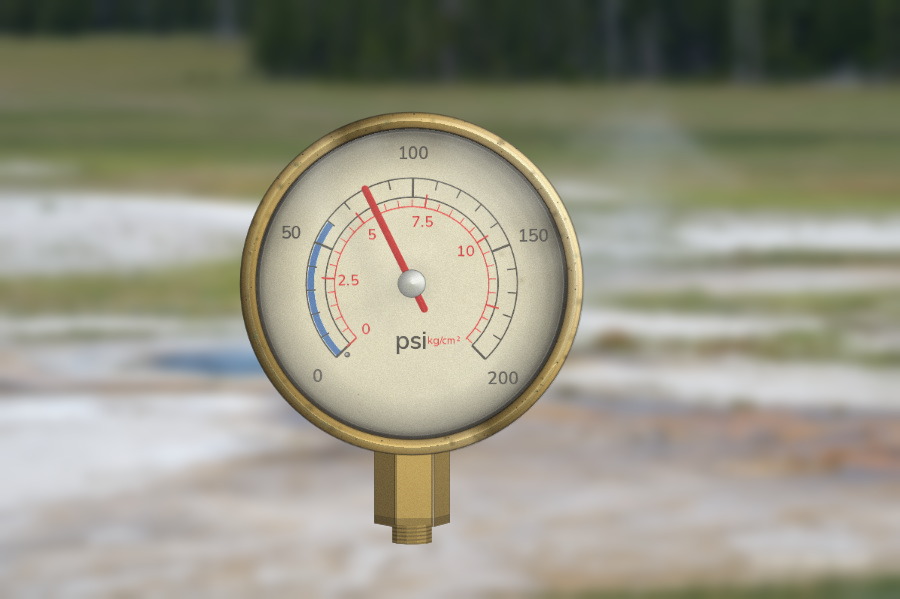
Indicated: 80; psi
